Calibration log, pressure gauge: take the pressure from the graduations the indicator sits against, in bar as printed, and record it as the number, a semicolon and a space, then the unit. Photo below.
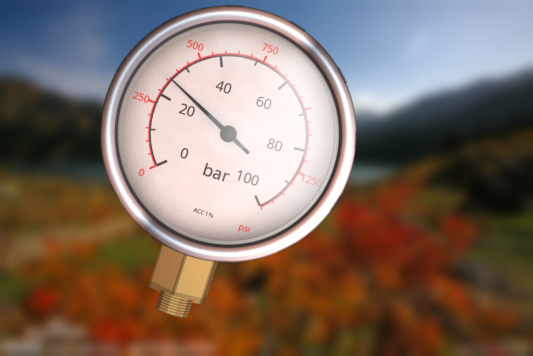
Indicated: 25; bar
